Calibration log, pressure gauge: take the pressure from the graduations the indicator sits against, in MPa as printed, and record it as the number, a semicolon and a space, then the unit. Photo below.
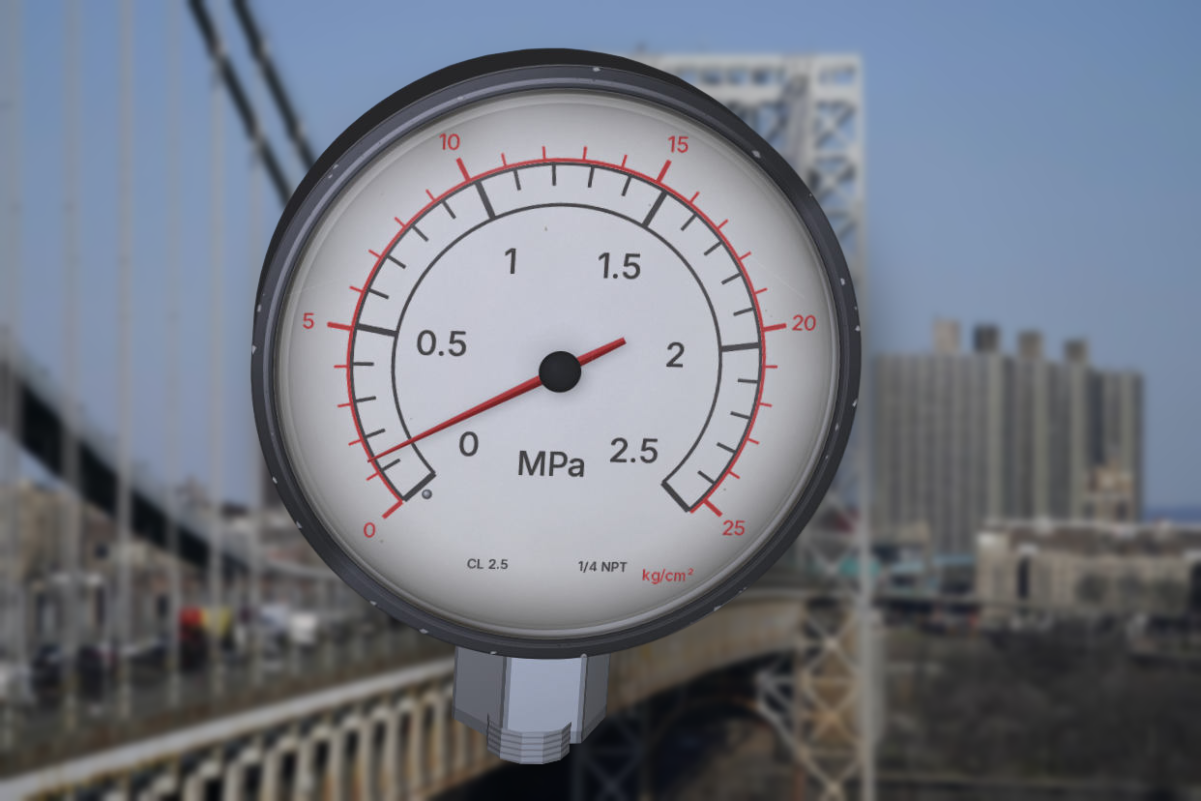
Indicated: 0.15; MPa
